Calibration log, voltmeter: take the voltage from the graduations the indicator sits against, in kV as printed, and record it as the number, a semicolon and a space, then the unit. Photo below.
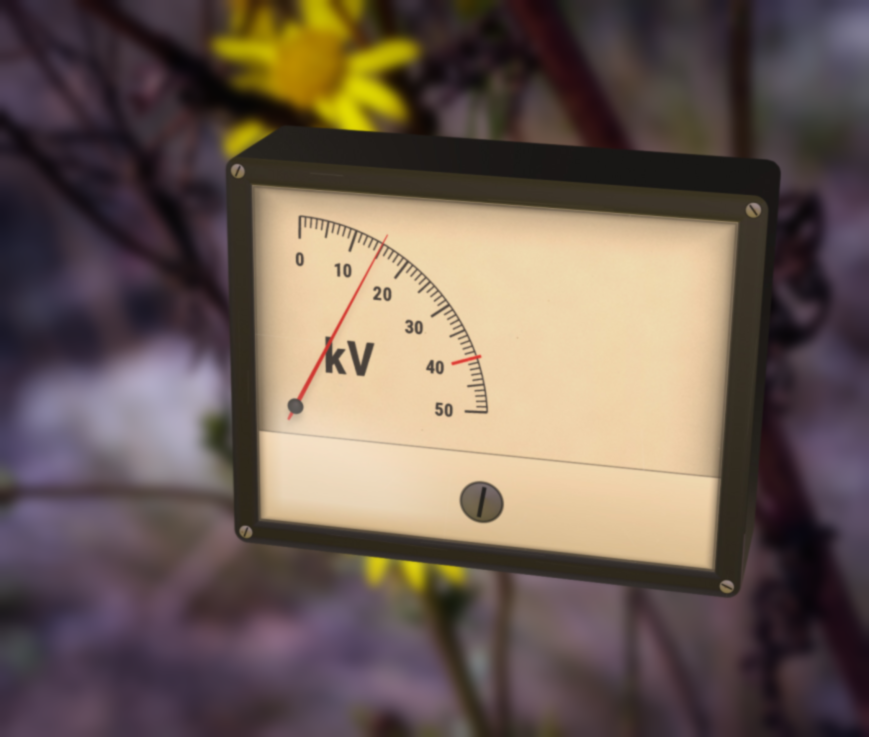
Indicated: 15; kV
